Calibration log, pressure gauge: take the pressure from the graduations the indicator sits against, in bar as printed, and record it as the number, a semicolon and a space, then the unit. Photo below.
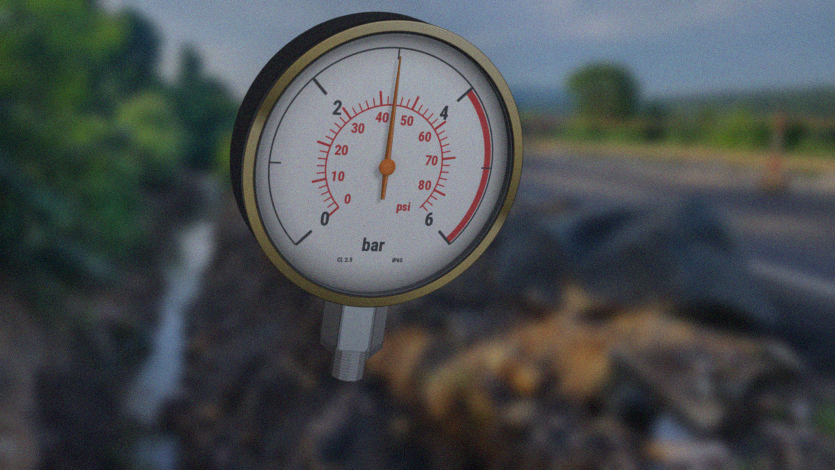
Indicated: 3; bar
